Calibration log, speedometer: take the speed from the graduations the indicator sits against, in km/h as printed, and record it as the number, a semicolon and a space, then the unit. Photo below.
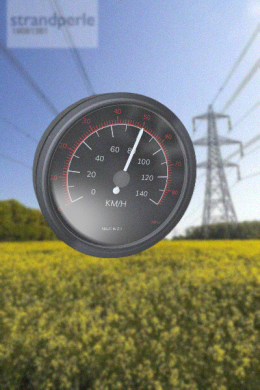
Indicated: 80; km/h
